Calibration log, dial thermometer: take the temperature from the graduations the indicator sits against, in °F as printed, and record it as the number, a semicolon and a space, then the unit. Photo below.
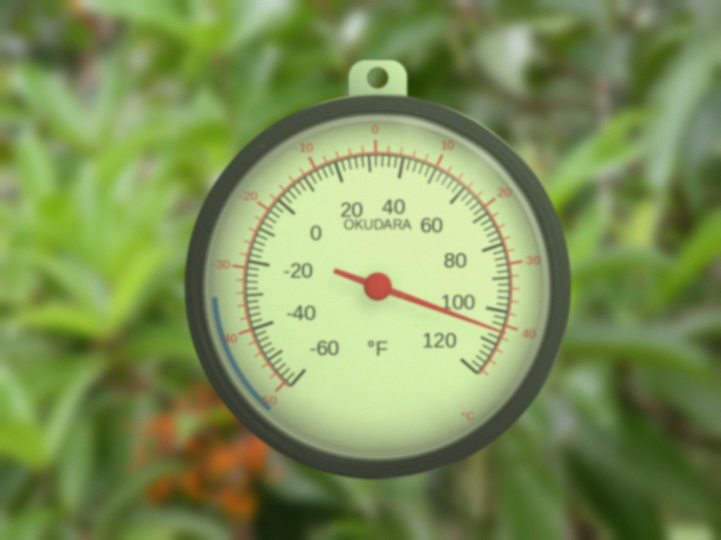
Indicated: 106; °F
